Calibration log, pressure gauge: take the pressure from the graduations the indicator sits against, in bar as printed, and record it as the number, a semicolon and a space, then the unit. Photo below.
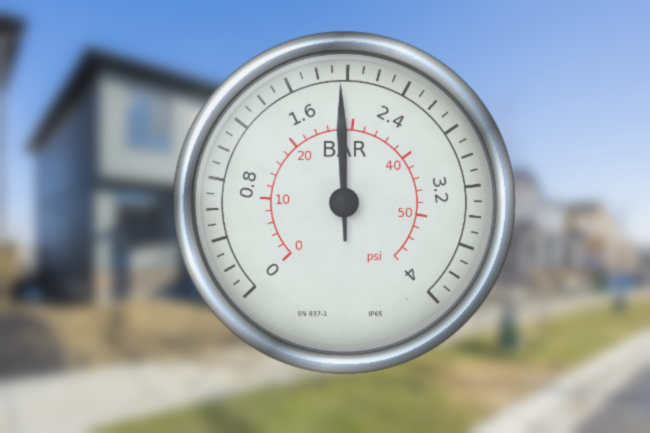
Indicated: 1.95; bar
